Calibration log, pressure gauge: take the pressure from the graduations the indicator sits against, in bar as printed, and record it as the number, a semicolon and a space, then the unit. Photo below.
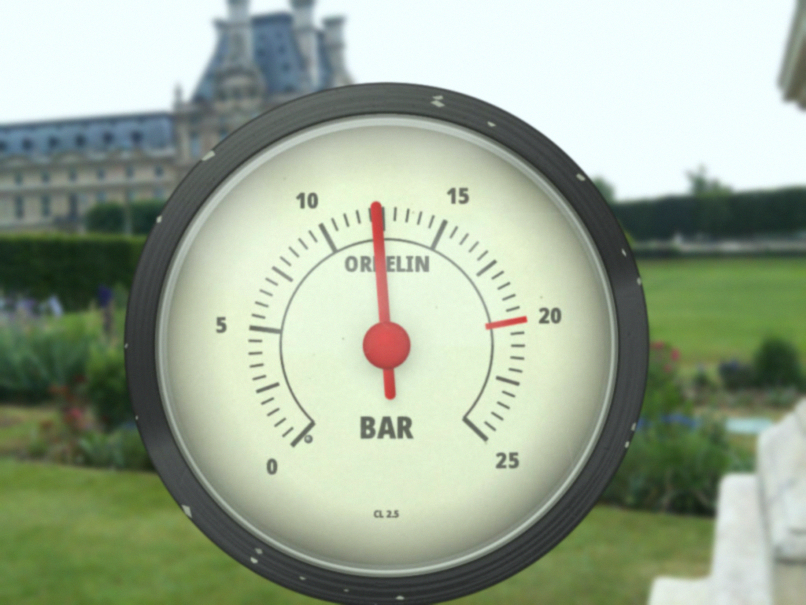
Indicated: 12.25; bar
